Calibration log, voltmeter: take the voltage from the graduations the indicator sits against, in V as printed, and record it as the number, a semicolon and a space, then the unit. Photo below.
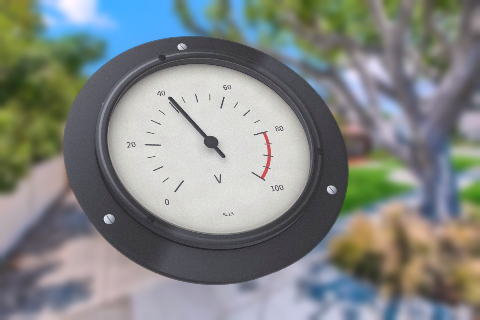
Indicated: 40; V
